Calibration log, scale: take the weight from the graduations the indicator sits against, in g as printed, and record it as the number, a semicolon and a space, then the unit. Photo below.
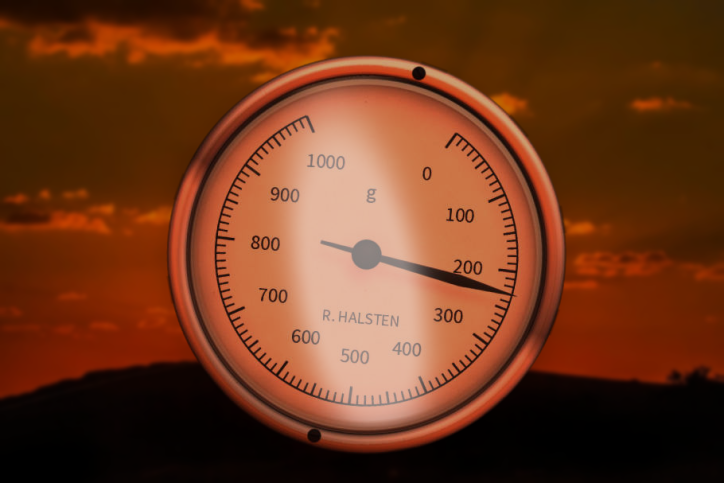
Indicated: 230; g
